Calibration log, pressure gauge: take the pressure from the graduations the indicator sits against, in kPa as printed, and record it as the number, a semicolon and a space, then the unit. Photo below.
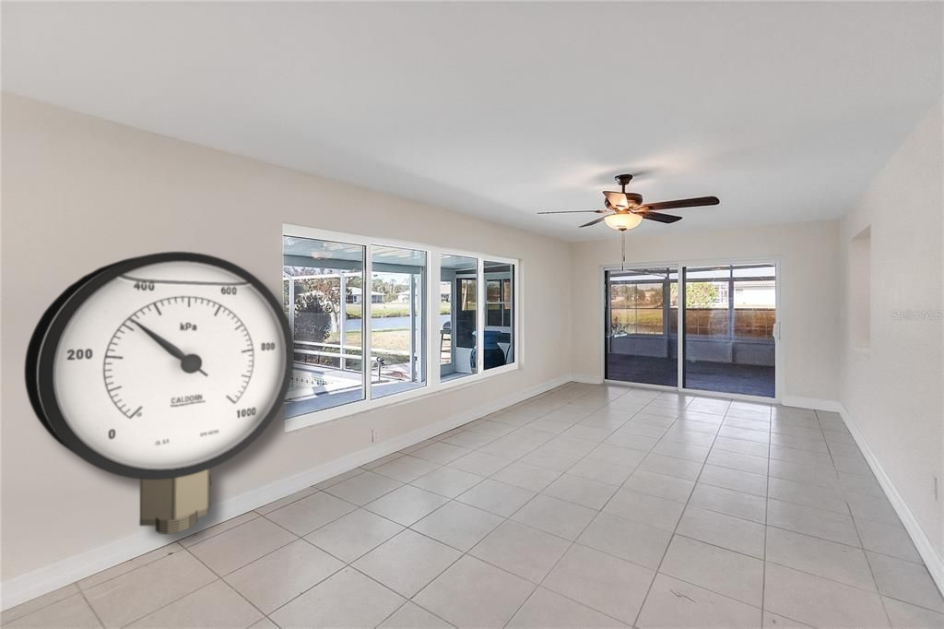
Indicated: 320; kPa
